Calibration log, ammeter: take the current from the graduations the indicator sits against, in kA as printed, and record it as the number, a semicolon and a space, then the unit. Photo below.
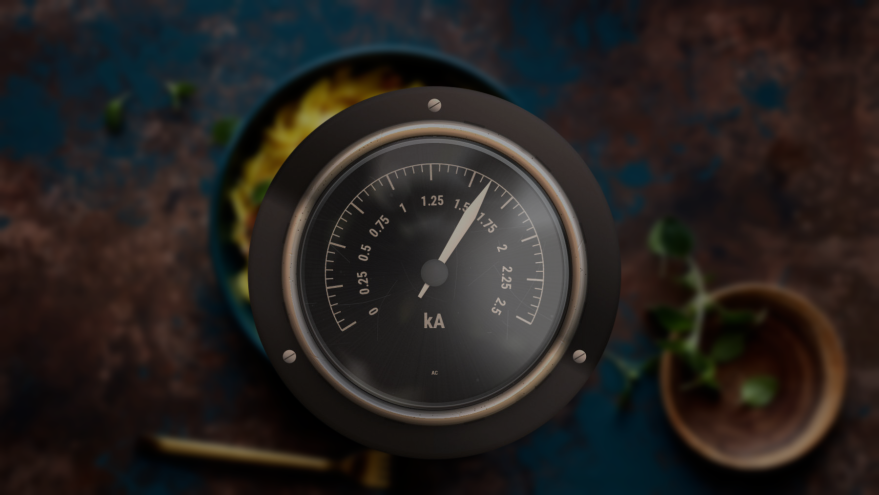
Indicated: 1.6; kA
